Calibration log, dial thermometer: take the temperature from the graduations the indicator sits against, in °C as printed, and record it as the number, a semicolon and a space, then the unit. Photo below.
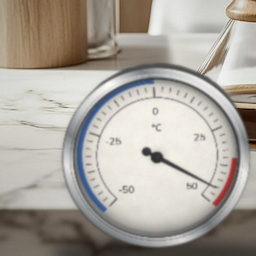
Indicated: 45; °C
